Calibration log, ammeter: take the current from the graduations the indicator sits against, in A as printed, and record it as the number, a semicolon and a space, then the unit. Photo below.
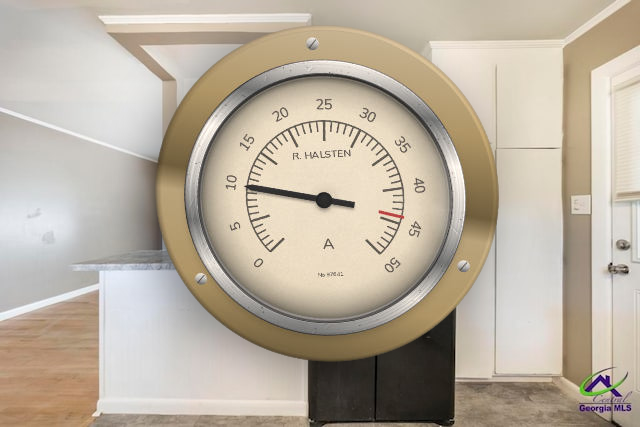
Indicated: 10; A
